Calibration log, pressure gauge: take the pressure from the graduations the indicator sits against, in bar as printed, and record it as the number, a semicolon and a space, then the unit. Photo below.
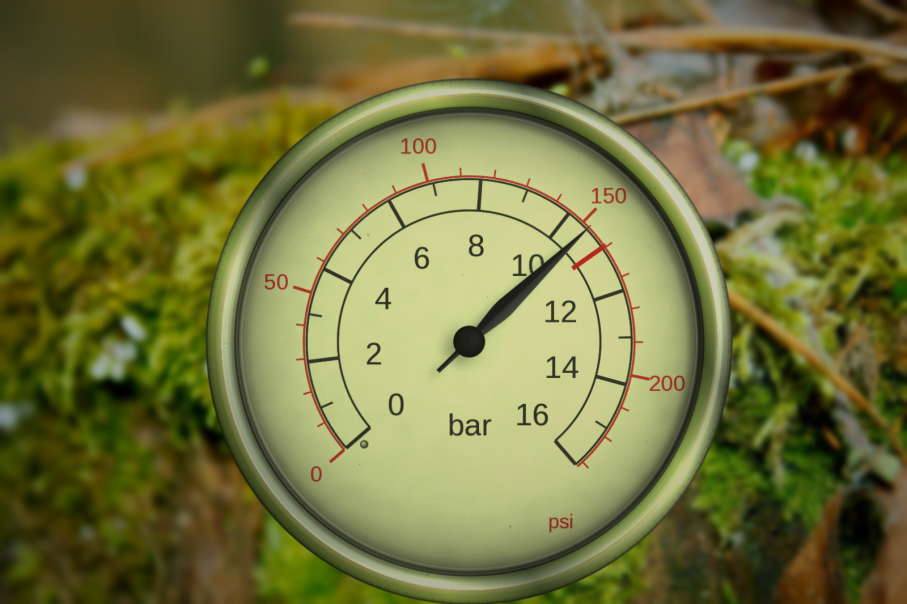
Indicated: 10.5; bar
